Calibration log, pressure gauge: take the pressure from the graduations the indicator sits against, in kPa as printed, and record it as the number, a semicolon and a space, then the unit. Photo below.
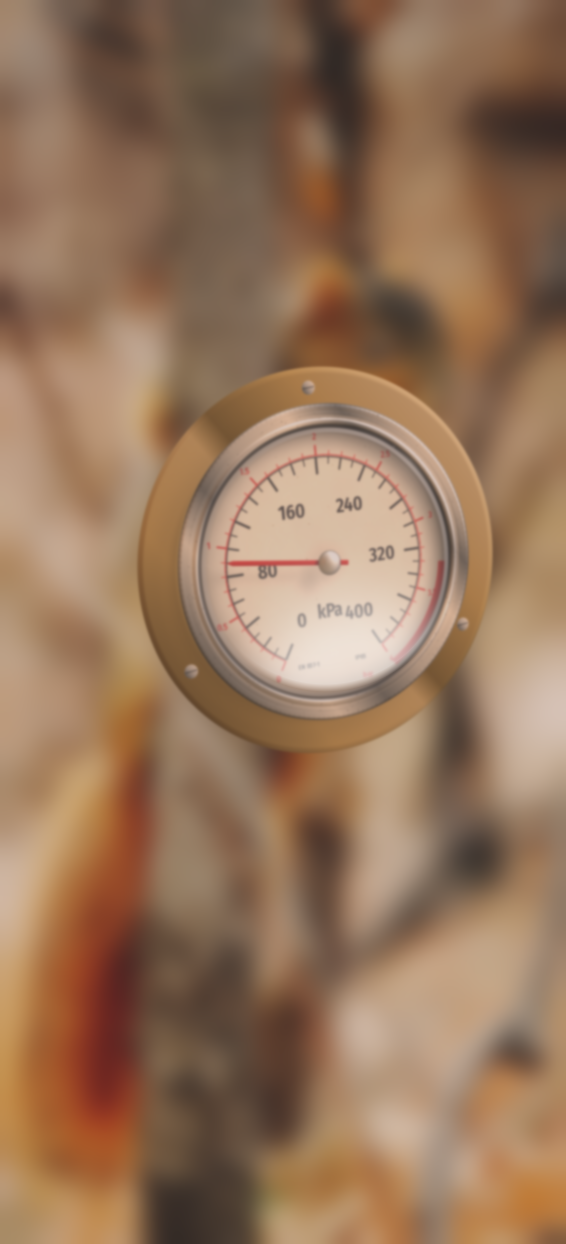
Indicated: 90; kPa
